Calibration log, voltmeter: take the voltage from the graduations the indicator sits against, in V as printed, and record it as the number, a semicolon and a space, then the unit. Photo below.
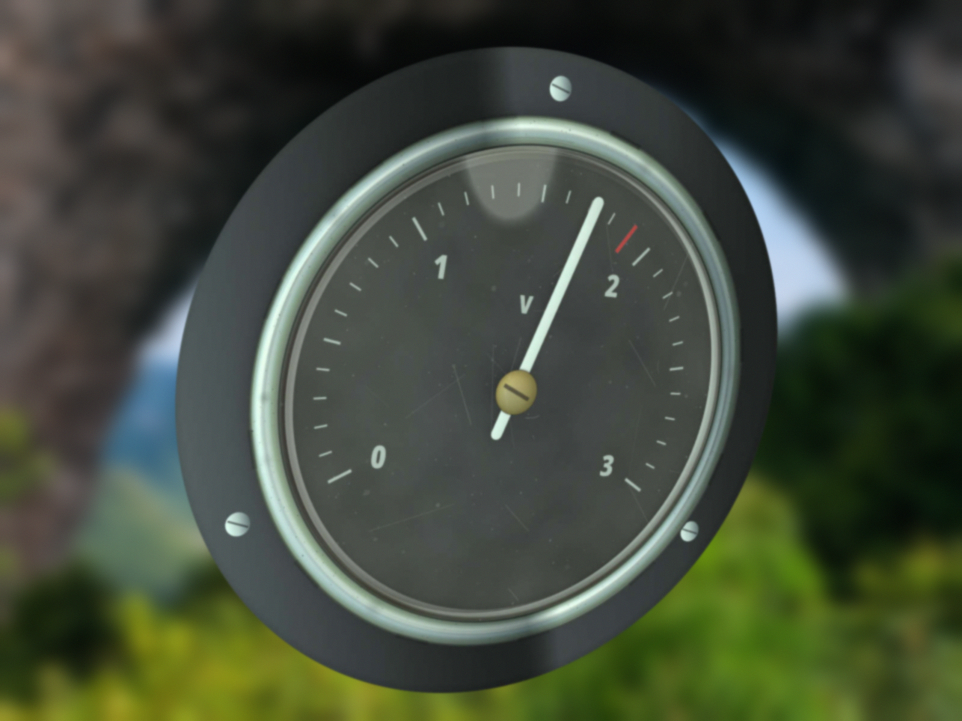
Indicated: 1.7; V
